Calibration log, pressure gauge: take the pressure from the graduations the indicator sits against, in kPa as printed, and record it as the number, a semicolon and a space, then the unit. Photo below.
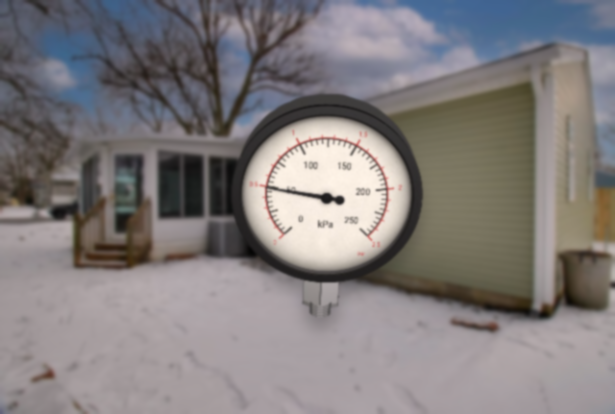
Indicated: 50; kPa
